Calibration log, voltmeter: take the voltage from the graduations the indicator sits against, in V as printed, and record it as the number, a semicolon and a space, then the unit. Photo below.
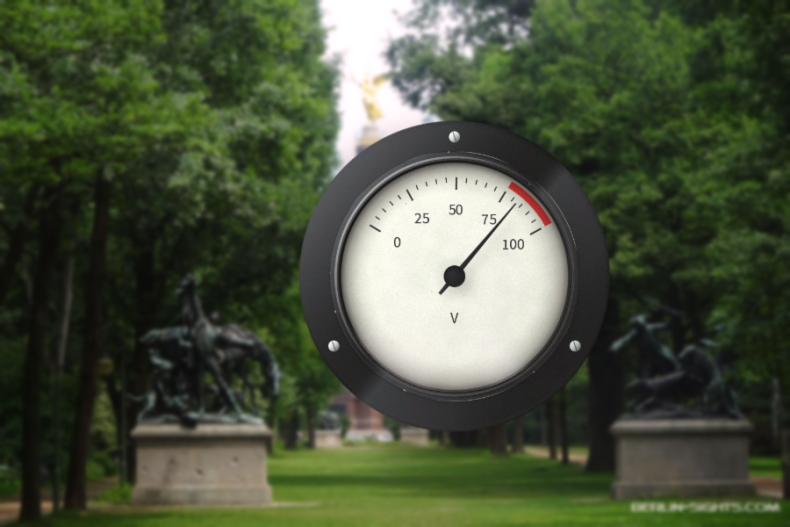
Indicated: 82.5; V
